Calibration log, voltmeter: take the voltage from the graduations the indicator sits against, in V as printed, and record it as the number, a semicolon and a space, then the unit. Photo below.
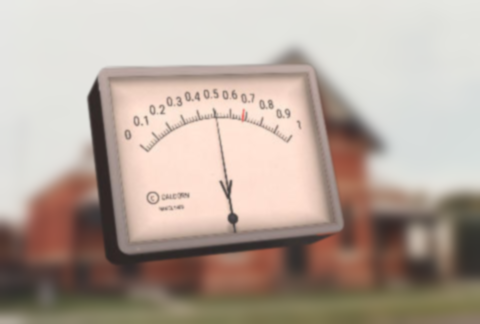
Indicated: 0.5; V
